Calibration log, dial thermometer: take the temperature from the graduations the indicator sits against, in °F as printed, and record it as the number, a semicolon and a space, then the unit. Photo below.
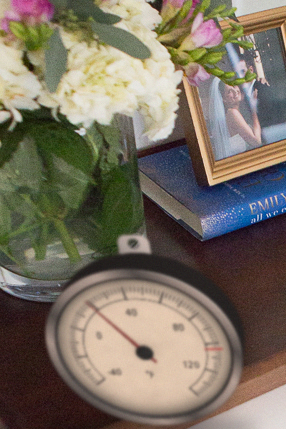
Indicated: 20; °F
